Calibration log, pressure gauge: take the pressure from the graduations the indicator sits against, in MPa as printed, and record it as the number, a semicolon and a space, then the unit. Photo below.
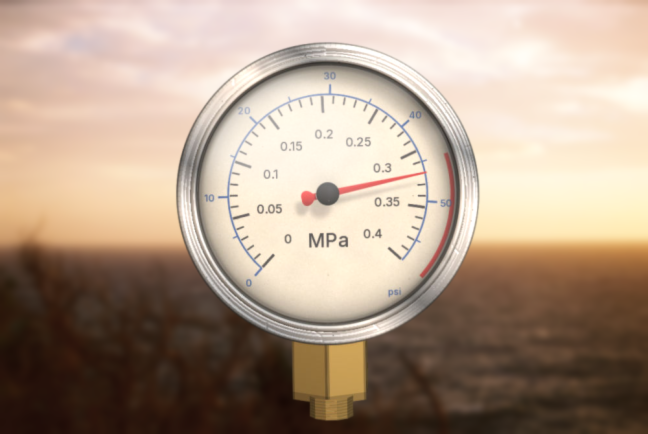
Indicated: 0.32; MPa
